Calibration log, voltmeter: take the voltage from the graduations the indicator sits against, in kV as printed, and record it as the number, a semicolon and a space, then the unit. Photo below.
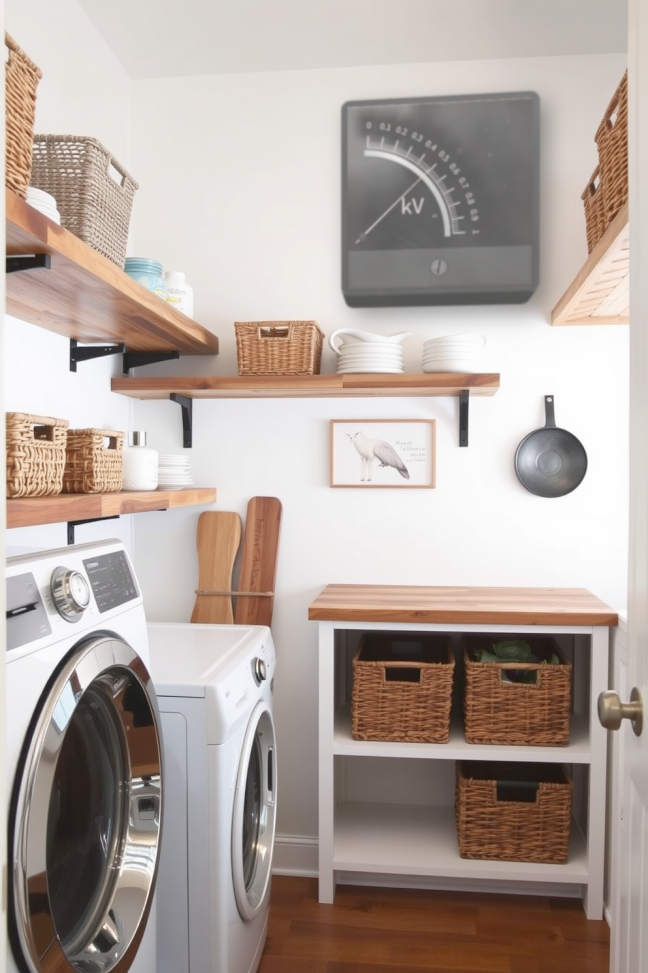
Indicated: 0.5; kV
